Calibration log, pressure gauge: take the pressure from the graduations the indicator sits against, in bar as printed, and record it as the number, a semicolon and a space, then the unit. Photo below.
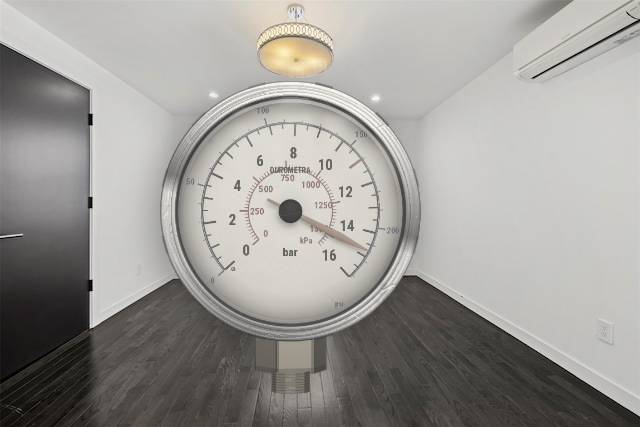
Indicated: 14.75; bar
